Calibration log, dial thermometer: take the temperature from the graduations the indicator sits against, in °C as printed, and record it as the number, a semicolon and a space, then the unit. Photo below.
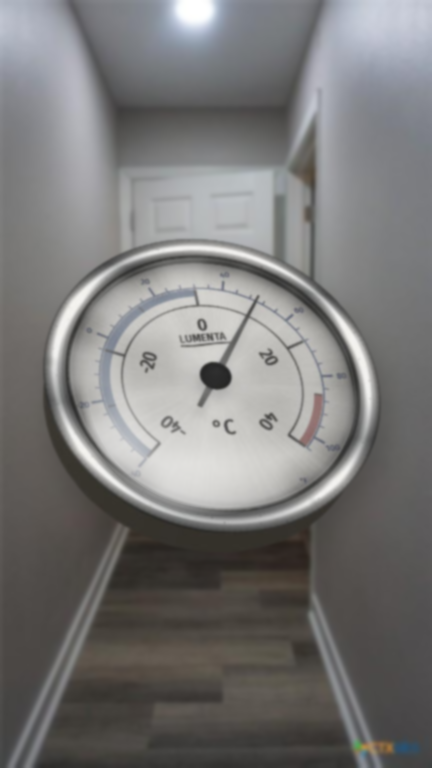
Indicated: 10; °C
